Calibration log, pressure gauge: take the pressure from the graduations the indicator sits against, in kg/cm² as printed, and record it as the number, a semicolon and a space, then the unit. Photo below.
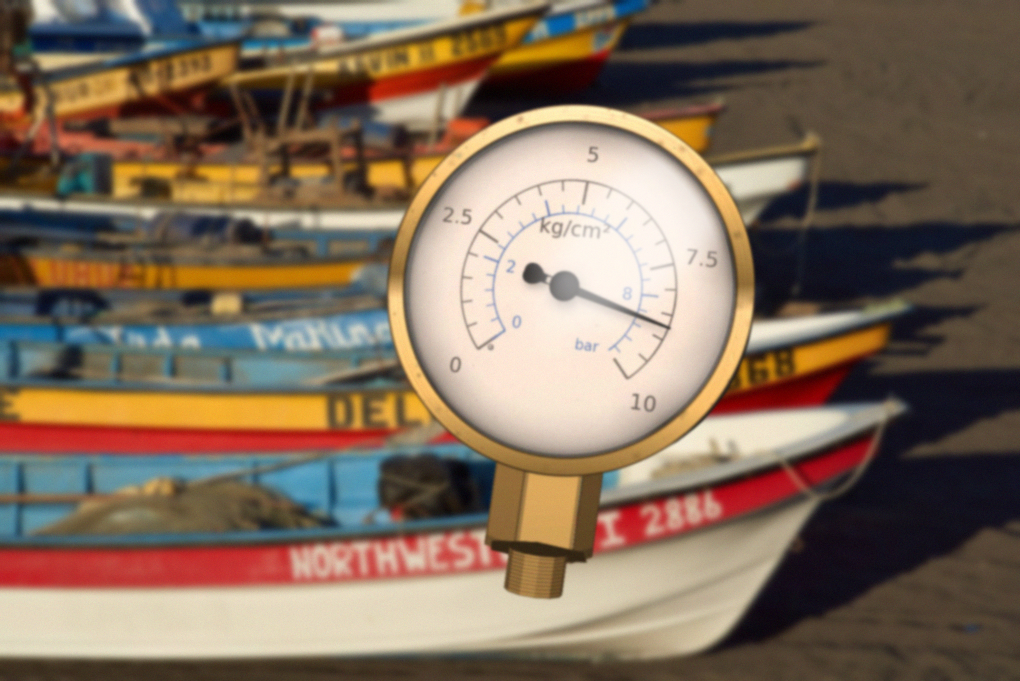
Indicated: 8.75; kg/cm²
